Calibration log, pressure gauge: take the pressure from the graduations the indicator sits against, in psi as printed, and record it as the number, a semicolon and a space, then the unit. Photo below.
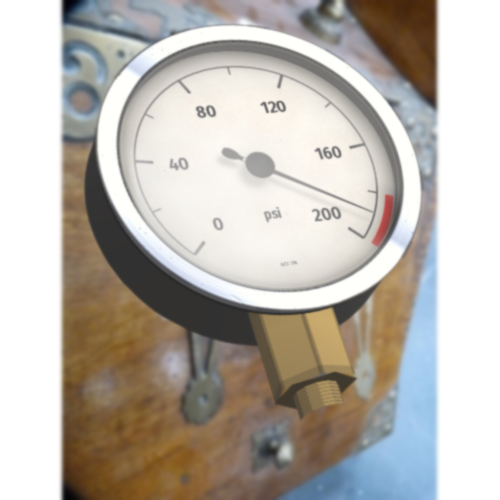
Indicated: 190; psi
